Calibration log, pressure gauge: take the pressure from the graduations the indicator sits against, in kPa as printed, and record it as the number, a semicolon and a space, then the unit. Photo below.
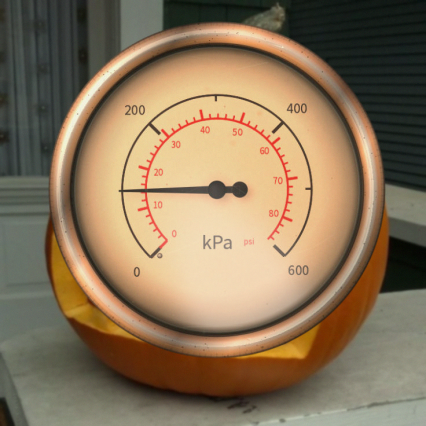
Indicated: 100; kPa
